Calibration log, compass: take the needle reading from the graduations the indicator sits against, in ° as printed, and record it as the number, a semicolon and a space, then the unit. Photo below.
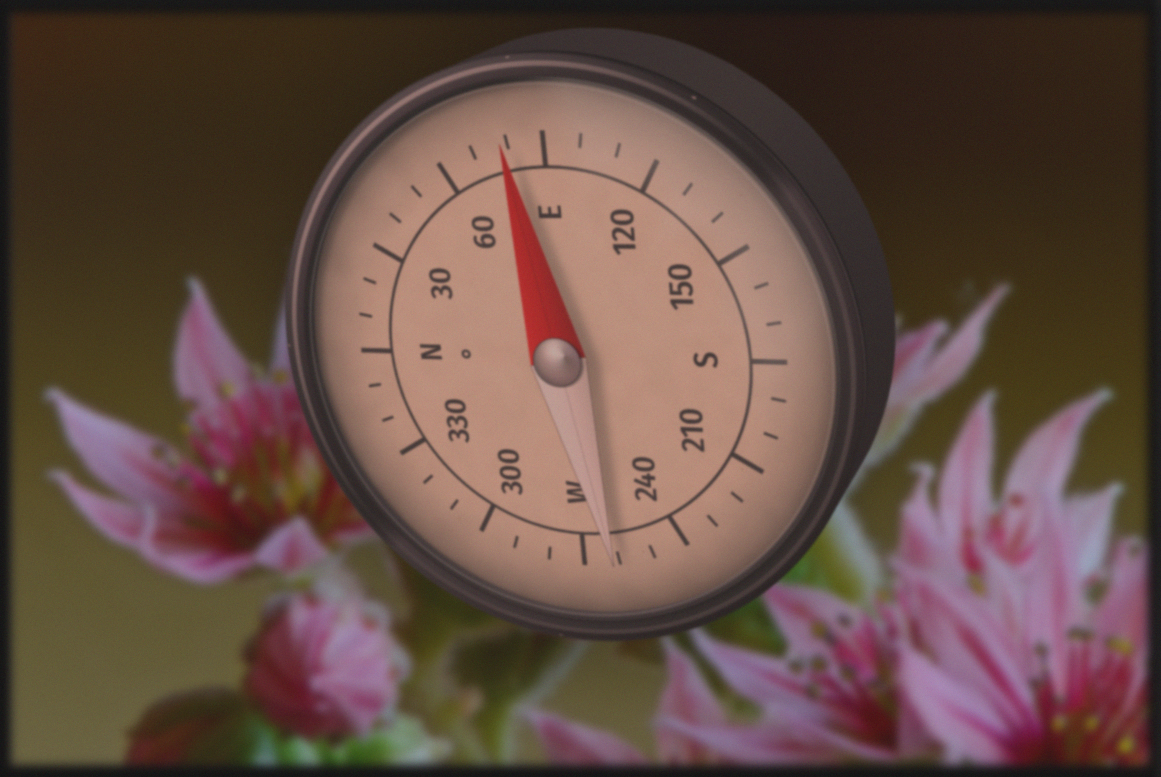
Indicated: 80; °
